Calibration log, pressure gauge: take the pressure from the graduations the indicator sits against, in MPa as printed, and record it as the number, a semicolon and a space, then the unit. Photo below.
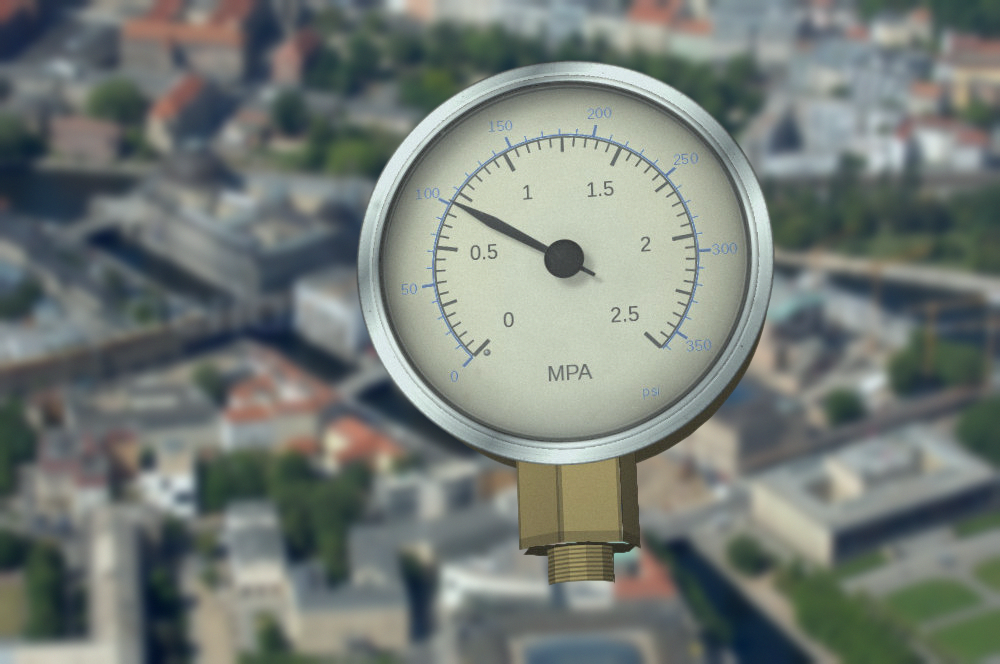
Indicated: 0.7; MPa
